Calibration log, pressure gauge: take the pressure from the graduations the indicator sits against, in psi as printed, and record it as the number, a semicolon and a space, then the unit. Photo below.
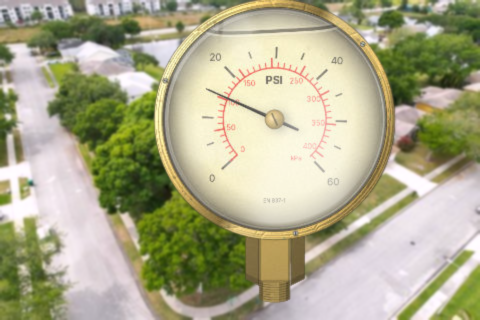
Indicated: 15; psi
